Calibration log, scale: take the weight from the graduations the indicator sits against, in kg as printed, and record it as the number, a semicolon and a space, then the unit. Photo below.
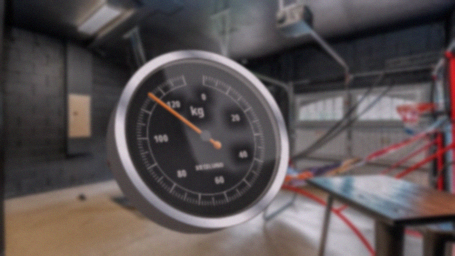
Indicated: 115; kg
